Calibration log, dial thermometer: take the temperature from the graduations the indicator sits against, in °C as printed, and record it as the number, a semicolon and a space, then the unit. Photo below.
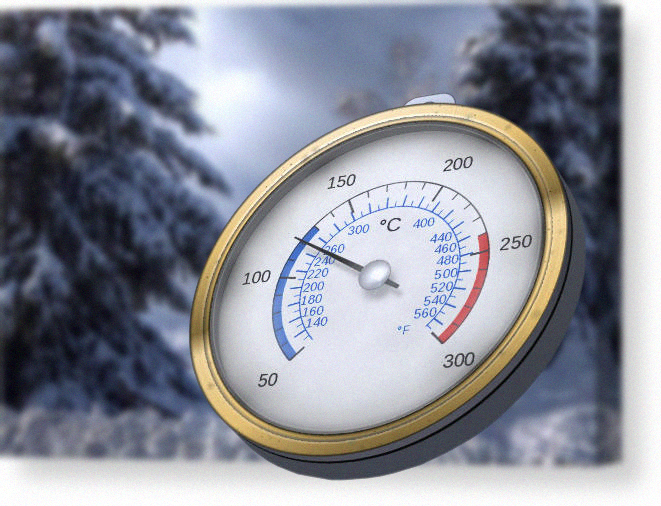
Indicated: 120; °C
